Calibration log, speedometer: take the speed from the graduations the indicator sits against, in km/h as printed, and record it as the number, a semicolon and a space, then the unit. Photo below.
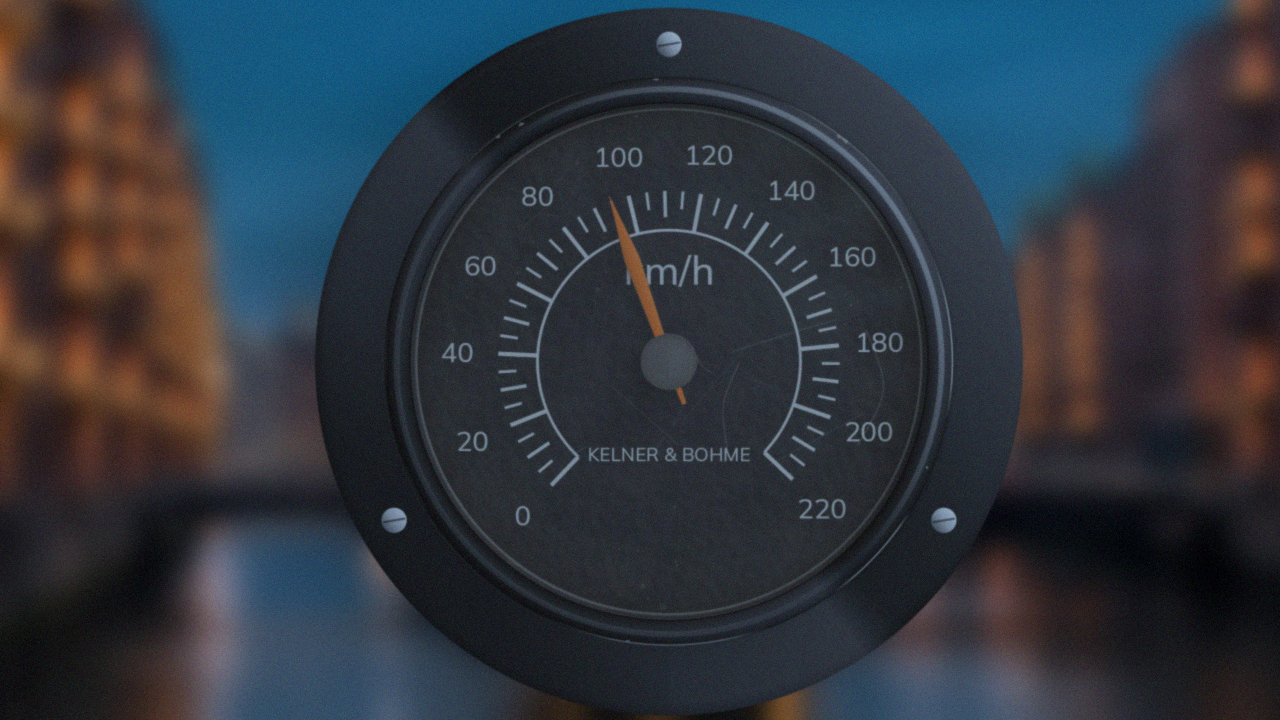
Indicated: 95; km/h
